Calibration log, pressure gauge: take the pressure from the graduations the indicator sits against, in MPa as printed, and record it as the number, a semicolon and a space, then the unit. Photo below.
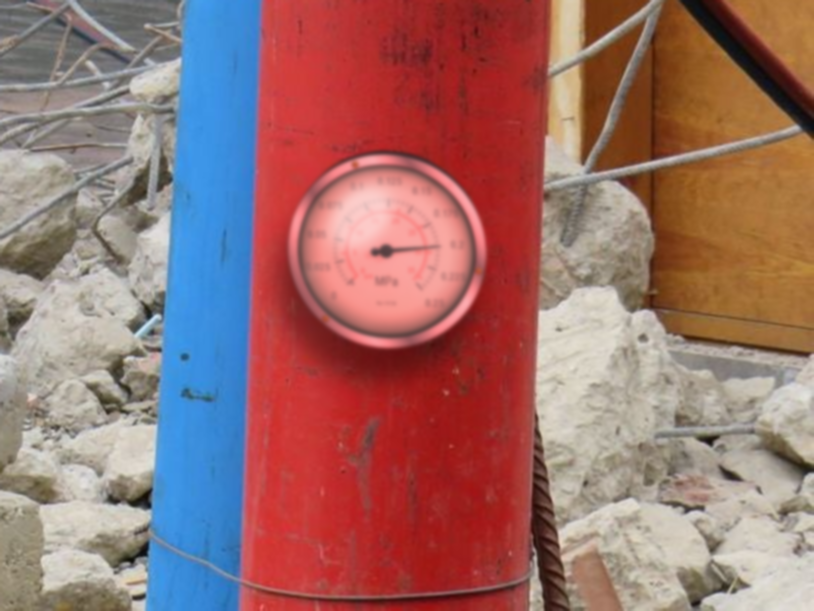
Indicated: 0.2; MPa
